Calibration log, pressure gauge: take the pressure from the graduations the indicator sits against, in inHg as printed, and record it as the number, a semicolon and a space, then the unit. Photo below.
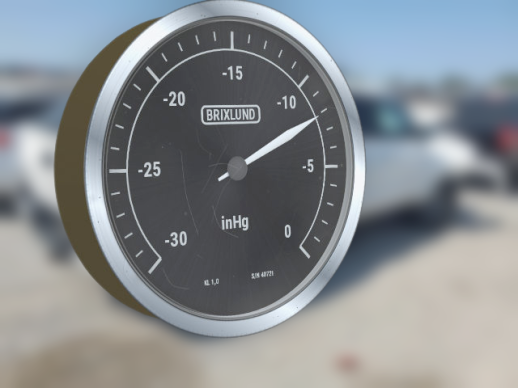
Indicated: -8; inHg
